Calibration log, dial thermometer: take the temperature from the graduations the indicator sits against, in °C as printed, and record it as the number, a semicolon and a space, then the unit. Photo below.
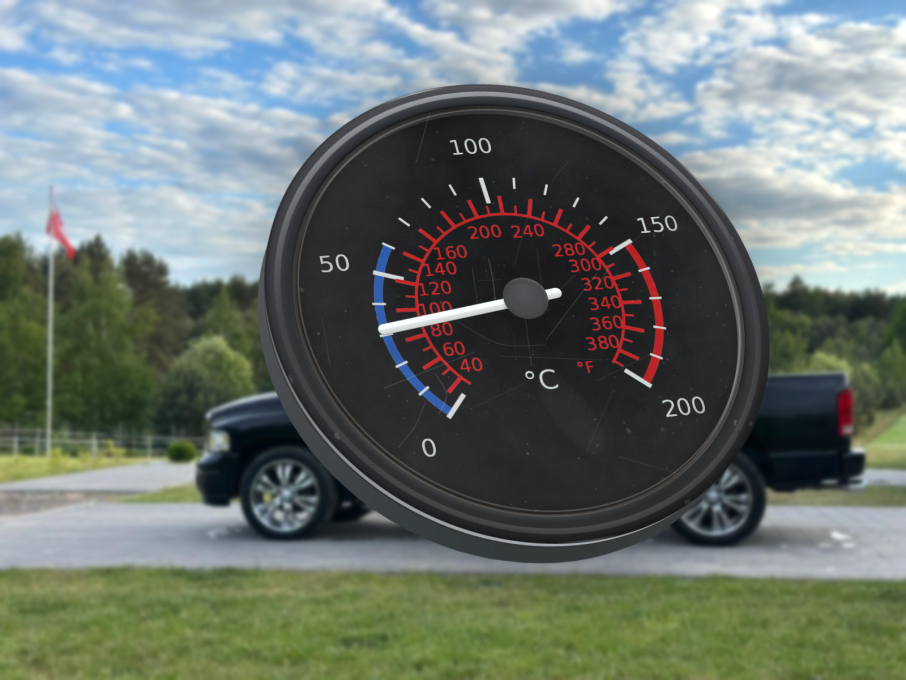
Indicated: 30; °C
